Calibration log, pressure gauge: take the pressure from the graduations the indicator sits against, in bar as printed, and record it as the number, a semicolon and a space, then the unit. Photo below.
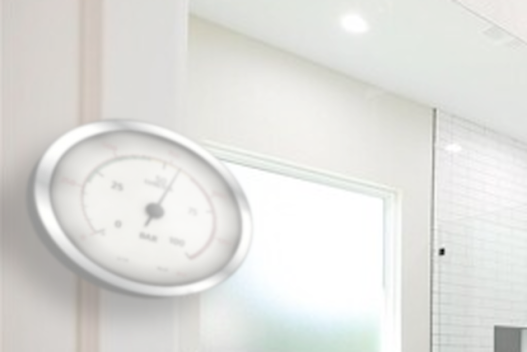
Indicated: 55; bar
